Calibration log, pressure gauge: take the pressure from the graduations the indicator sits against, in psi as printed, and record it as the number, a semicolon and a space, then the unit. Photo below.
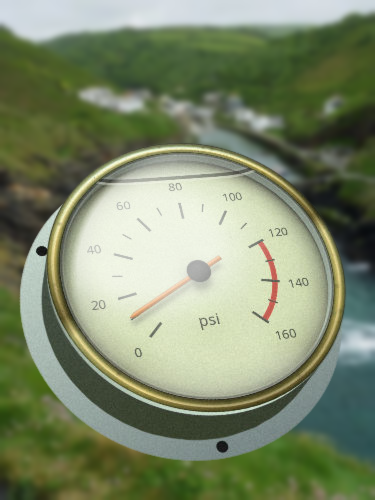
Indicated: 10; psi
